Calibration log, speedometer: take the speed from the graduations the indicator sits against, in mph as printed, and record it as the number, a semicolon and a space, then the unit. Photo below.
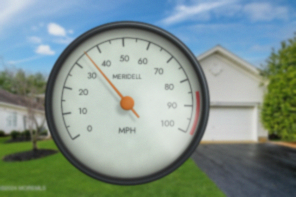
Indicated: 35; mph
